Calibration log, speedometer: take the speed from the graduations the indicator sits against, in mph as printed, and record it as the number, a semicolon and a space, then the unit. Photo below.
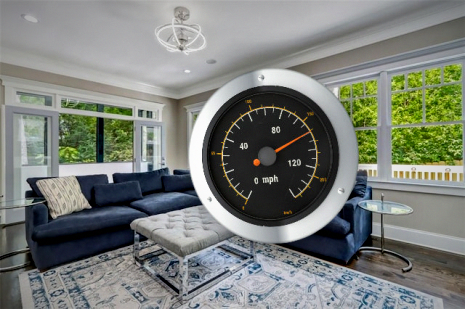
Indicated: 100; mph
